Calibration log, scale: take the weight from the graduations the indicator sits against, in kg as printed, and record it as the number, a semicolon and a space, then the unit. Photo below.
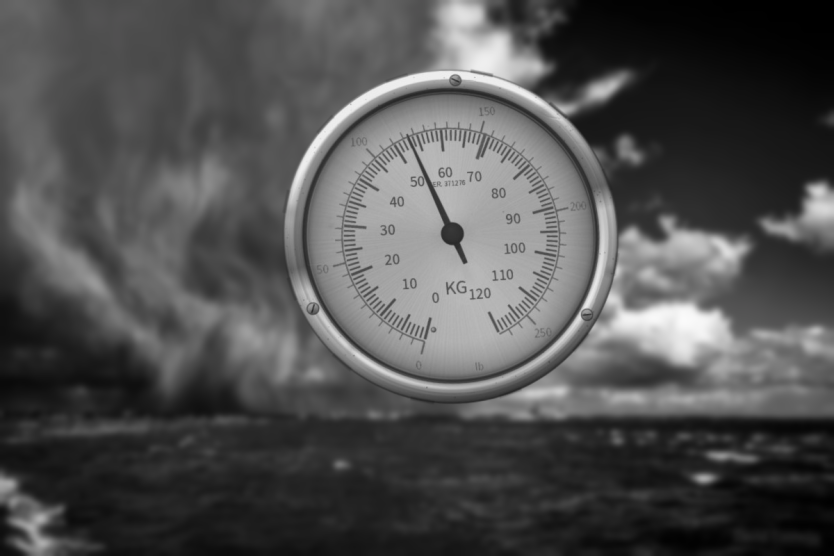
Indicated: 53; kg
